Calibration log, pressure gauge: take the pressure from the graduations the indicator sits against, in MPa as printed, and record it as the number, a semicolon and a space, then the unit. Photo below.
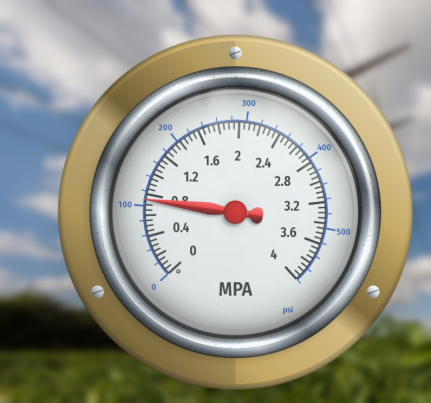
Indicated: 0.75; MPa
